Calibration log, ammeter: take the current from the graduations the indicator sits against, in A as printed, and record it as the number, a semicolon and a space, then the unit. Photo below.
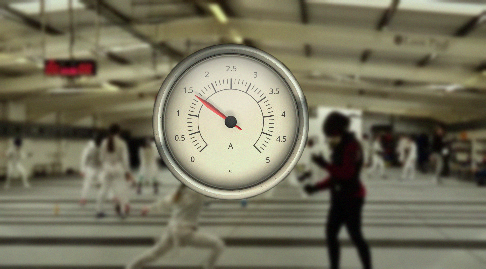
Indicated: 1.5; A
